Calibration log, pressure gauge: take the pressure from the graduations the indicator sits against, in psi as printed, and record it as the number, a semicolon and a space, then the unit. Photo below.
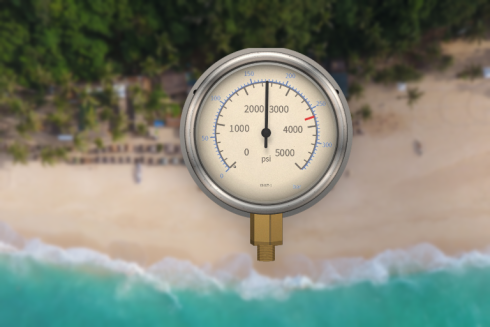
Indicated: 2500; psi
